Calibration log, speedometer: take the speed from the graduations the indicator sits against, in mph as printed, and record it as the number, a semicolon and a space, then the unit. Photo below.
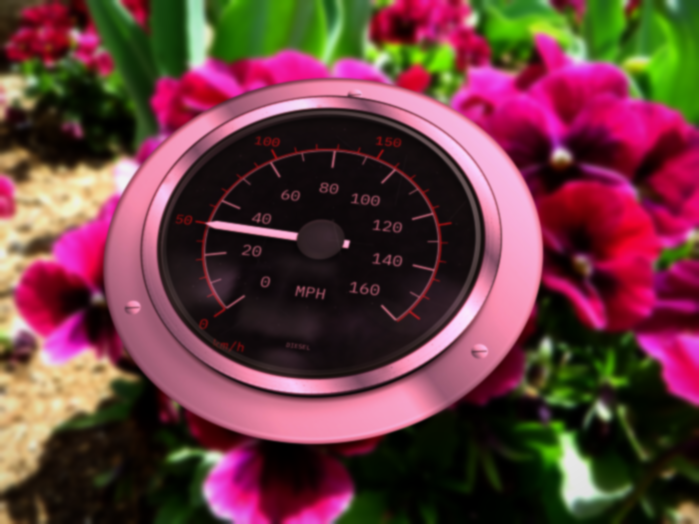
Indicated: 30; mph
